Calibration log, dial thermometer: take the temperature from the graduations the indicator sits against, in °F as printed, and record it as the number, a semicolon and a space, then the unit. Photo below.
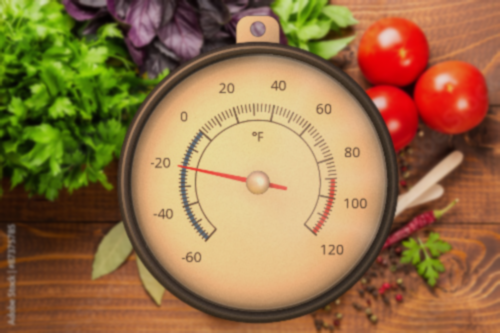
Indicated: -20; °F
